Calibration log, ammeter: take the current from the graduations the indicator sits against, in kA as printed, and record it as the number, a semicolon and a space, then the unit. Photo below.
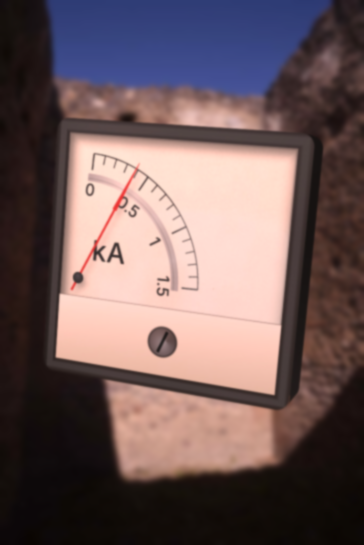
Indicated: 0.4; kA
